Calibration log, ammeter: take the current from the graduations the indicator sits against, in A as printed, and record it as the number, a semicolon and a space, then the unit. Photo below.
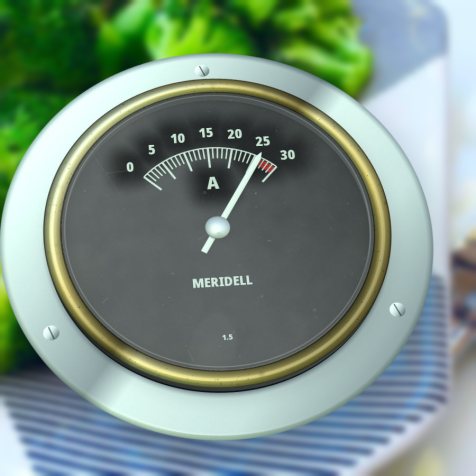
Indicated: 26; A
